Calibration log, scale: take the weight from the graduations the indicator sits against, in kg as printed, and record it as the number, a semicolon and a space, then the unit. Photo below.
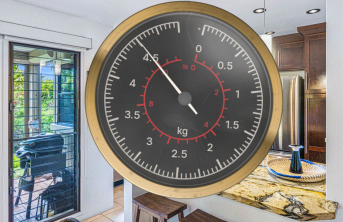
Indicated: 4.5; kg
